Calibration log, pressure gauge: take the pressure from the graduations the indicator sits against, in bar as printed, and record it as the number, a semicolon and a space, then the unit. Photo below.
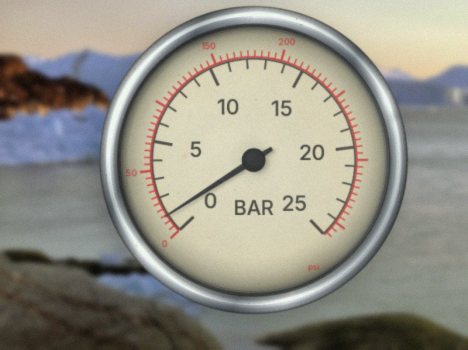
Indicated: 1; bar
